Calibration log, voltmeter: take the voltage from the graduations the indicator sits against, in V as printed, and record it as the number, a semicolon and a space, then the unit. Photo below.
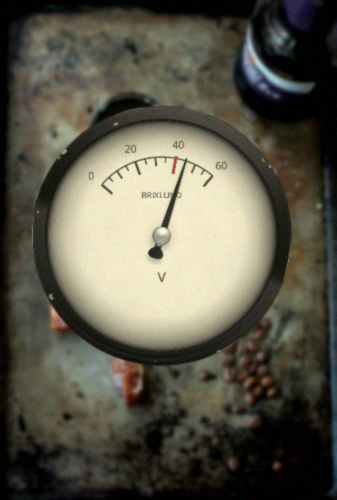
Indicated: 45; V
